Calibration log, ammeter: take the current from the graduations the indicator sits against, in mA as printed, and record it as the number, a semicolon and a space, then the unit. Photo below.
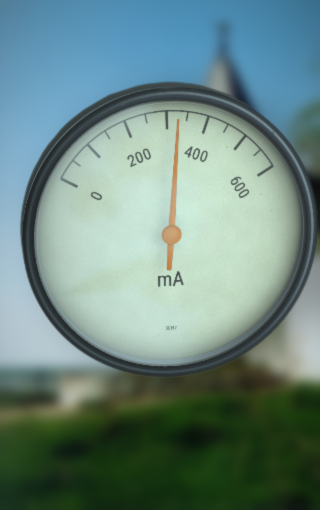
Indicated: 325; mA
